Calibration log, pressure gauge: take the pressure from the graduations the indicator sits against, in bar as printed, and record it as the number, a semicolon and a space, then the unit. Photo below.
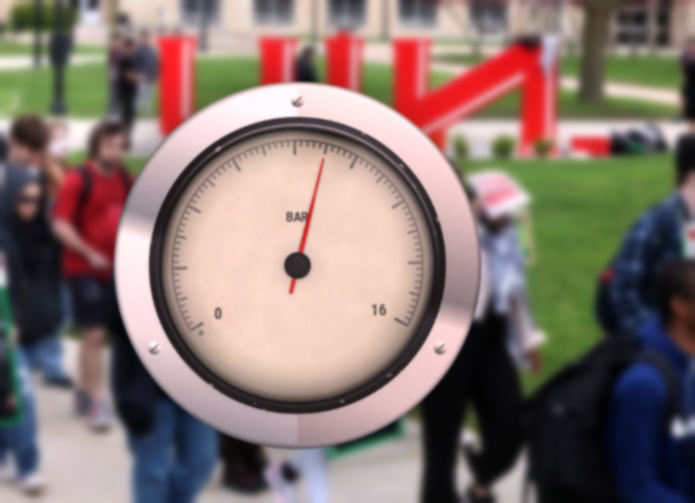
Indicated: 9; bar
